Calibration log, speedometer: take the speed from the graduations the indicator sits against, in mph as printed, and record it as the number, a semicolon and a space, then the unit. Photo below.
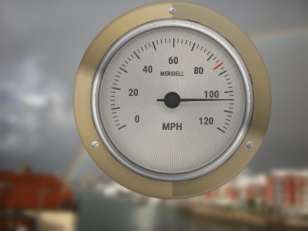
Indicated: 104; mph
